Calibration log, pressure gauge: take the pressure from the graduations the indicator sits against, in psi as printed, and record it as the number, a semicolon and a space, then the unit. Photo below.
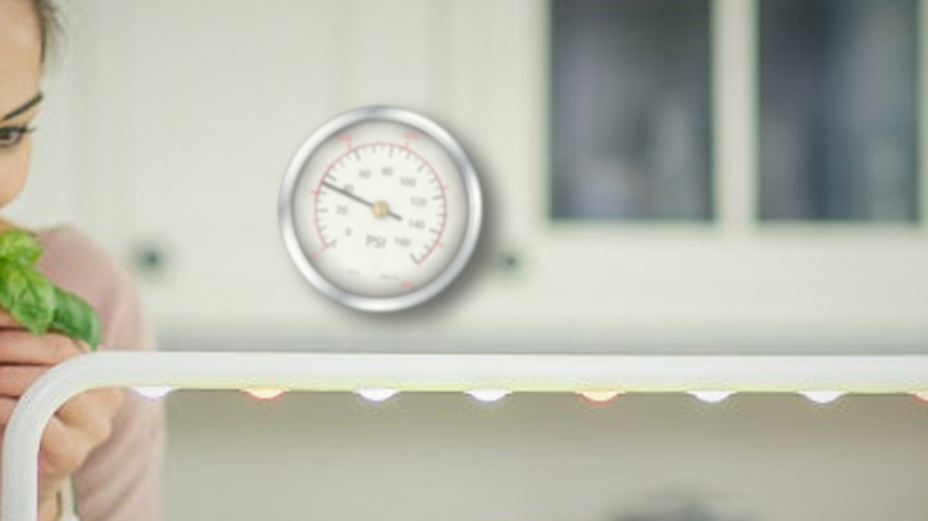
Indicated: 35; psi
